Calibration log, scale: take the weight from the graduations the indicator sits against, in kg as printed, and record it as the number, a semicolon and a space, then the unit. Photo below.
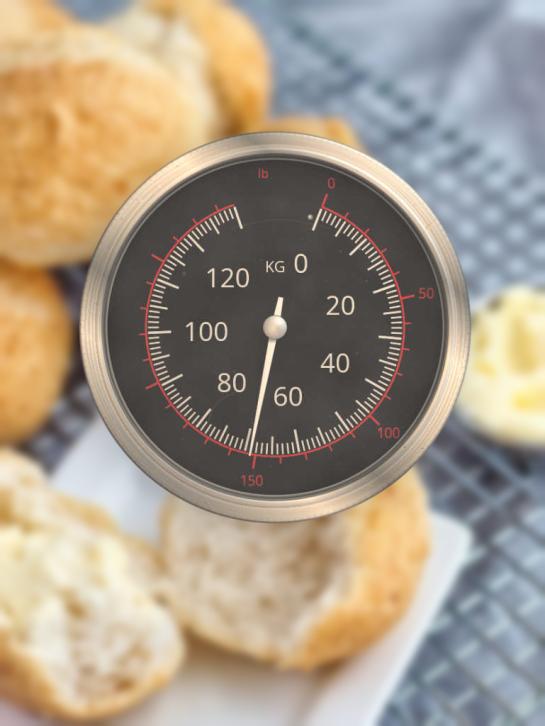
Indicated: 69; kg
